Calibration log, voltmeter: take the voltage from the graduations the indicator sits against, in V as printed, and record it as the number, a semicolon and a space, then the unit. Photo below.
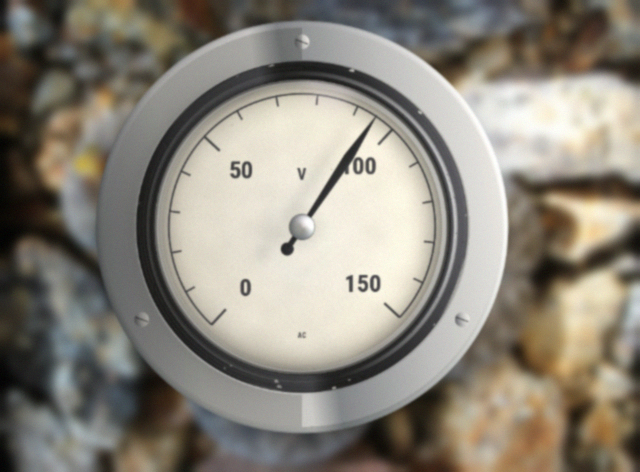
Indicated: 95; V
